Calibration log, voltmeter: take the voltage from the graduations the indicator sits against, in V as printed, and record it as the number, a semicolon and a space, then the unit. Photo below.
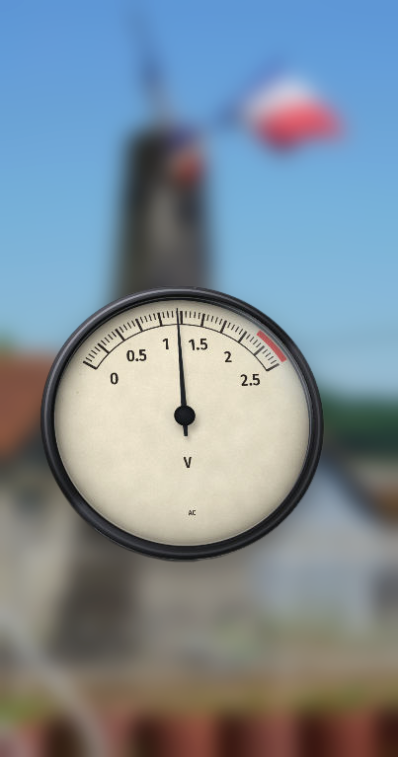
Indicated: 1.2; V
